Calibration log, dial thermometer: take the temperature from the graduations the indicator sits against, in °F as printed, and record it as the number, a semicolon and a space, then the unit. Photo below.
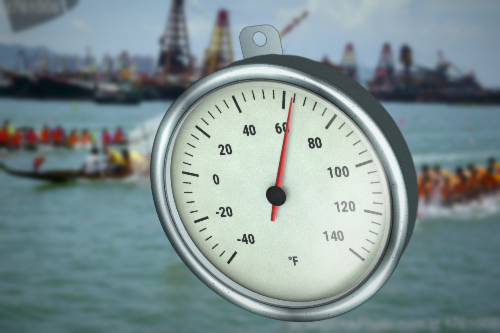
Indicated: 64; °F
